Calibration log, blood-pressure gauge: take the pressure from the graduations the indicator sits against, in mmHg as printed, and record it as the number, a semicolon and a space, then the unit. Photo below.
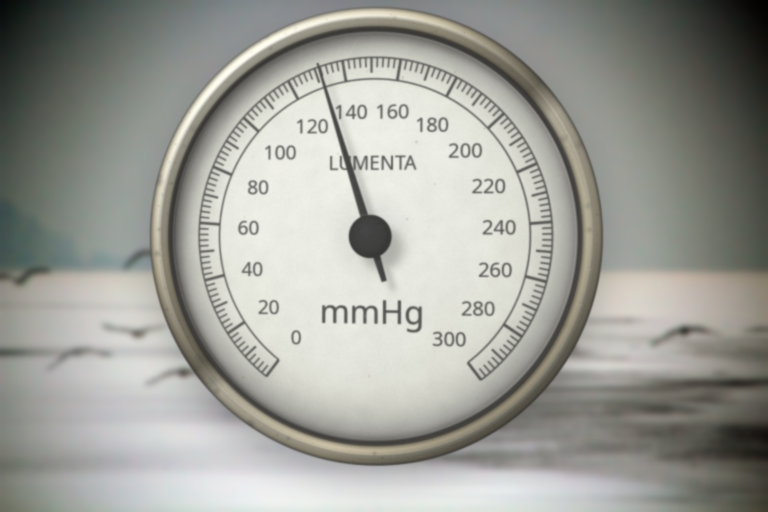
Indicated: 132; mmHg
